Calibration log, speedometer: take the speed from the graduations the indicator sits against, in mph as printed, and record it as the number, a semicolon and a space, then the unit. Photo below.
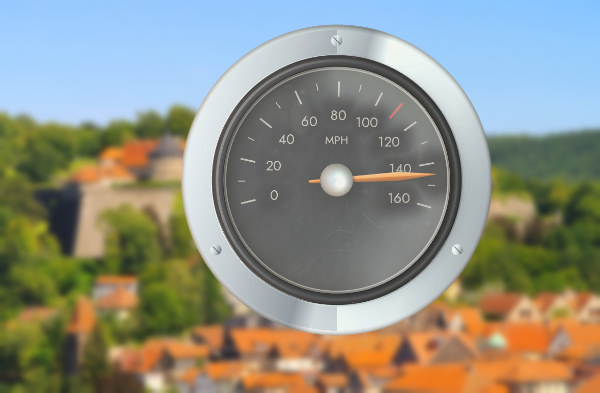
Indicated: 145; mph
